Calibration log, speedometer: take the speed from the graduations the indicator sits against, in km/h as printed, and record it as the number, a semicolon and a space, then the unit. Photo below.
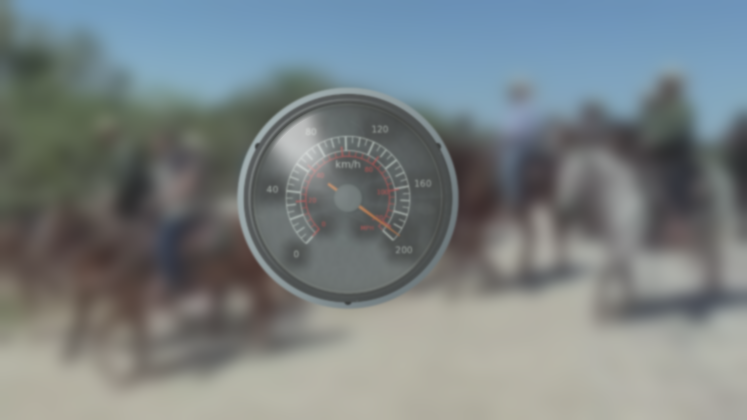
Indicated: 195; km/h
